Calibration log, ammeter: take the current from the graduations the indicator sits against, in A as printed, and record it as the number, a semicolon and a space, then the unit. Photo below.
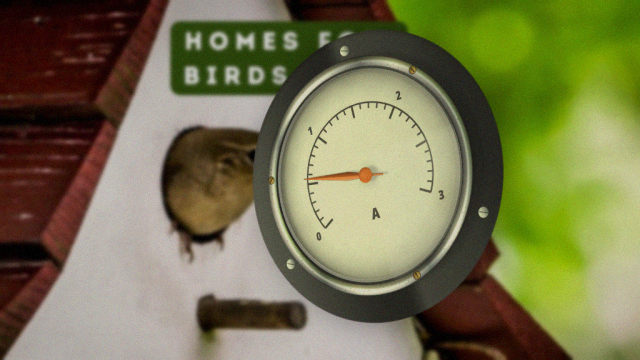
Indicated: 0.55; A
